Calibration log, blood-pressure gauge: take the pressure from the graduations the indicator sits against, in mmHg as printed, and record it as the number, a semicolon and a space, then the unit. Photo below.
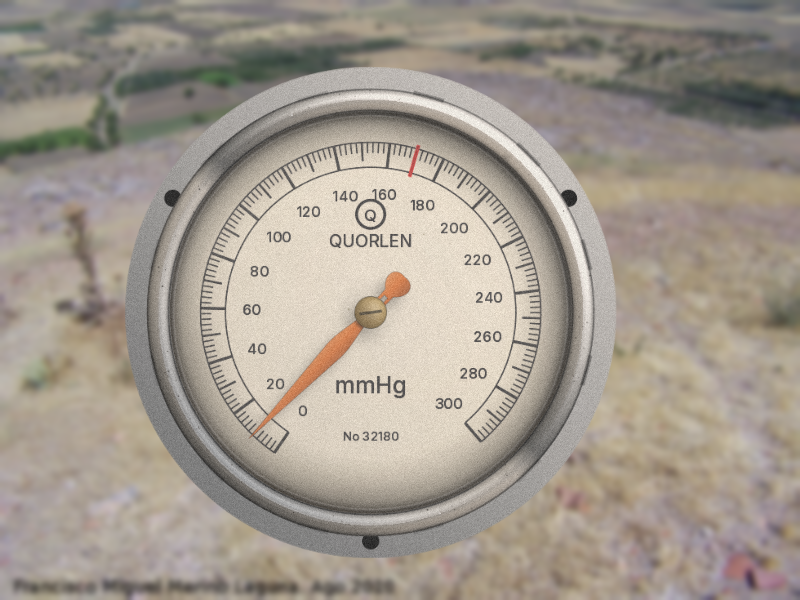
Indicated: 10; mmHg
